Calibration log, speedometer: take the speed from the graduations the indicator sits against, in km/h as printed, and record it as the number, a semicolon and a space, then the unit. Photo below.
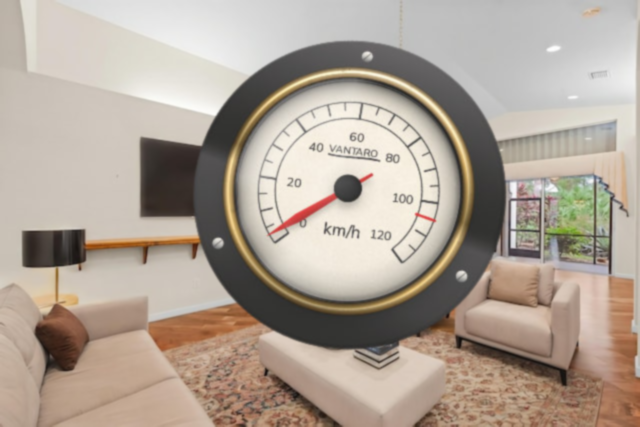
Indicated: 2.5; km/h
